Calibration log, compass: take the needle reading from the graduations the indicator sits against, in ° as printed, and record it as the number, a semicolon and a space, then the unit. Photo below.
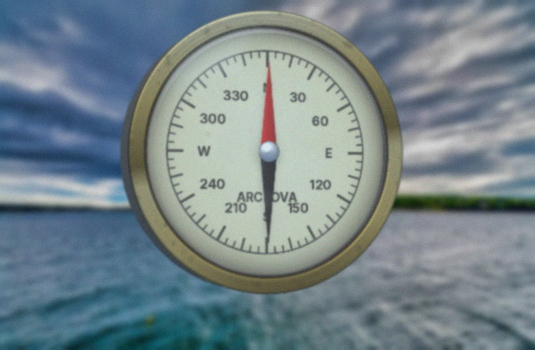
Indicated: 0; °
